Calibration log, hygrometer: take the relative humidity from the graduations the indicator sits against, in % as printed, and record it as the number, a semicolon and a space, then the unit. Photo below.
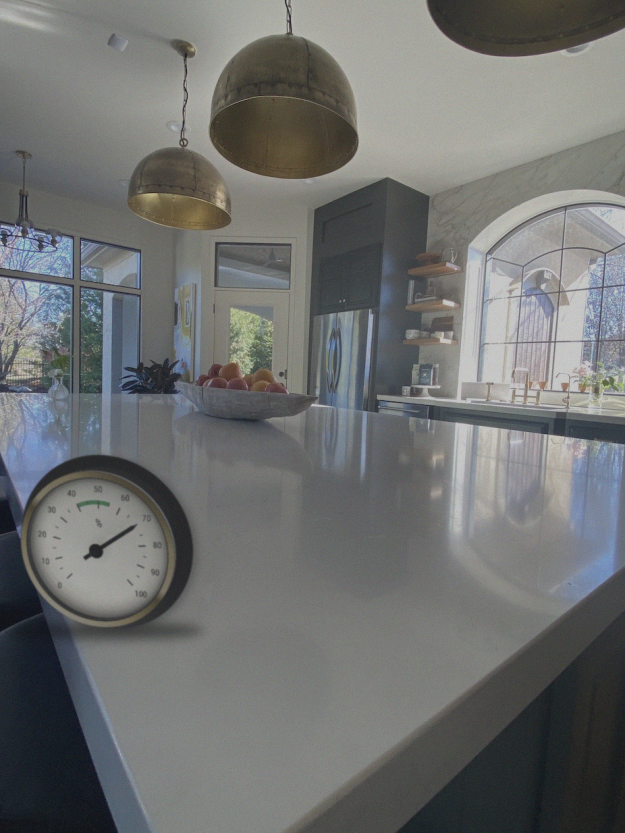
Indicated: 70; %
